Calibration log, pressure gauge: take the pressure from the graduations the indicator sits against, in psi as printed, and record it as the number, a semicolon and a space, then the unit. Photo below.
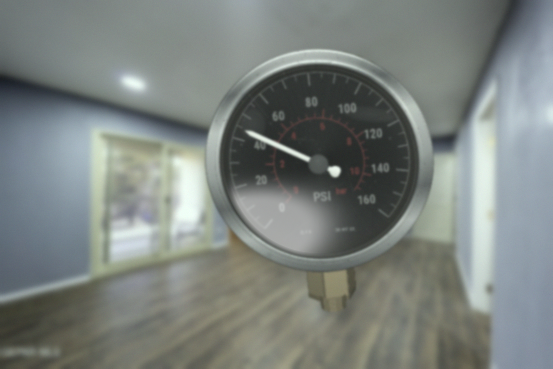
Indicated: 45; psi
